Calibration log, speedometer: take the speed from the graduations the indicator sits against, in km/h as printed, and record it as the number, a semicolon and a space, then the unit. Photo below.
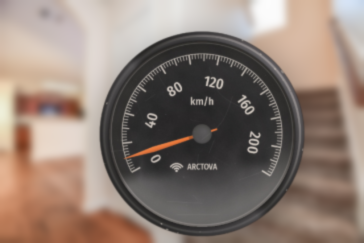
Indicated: 10; km/h
